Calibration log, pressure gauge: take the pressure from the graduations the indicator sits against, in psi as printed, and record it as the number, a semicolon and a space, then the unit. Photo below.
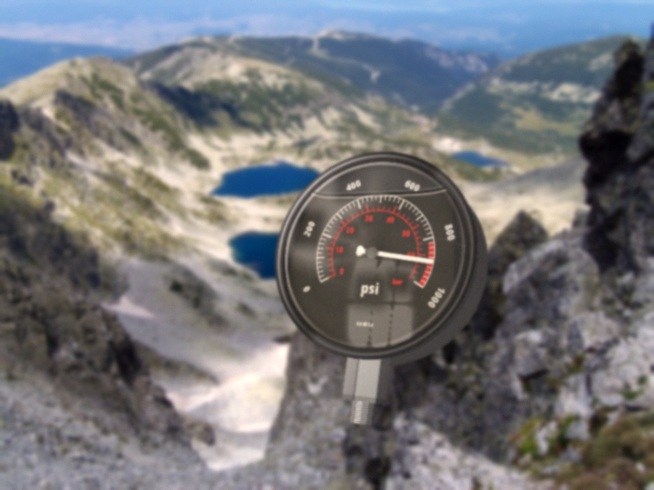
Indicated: 900; psi
